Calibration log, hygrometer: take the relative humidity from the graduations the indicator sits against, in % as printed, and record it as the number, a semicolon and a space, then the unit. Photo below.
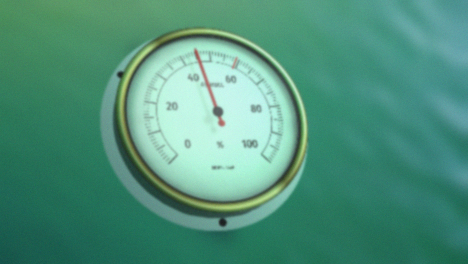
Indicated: 45; %
